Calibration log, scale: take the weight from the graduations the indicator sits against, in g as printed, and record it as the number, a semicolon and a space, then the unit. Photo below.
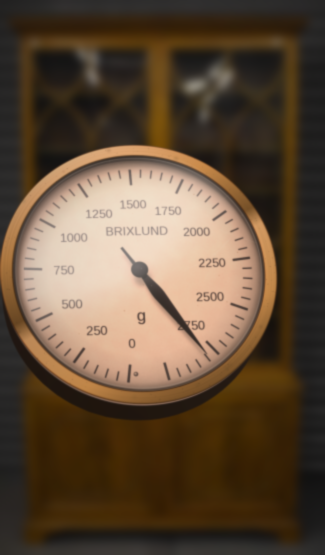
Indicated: 2800; g
